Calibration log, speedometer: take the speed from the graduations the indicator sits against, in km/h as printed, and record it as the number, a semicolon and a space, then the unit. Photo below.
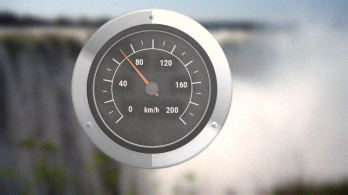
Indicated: 70; km/h
